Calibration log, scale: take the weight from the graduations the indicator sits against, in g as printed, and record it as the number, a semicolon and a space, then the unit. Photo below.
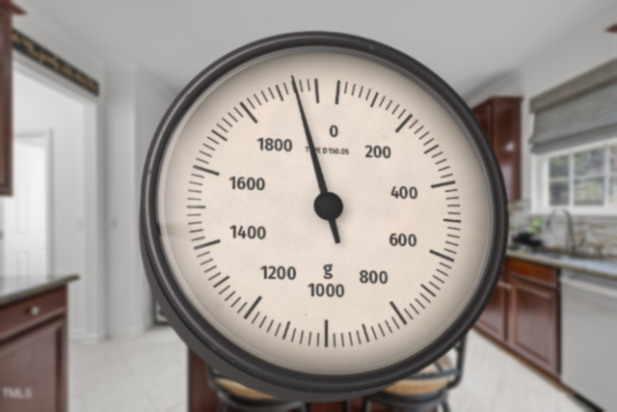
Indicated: 1940; g
